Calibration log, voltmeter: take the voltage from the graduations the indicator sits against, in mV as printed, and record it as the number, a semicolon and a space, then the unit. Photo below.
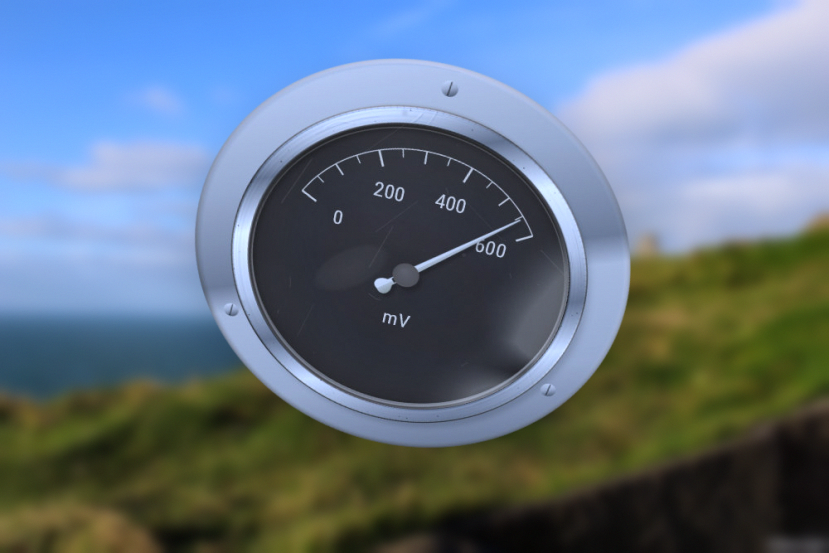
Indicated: 550; mV
